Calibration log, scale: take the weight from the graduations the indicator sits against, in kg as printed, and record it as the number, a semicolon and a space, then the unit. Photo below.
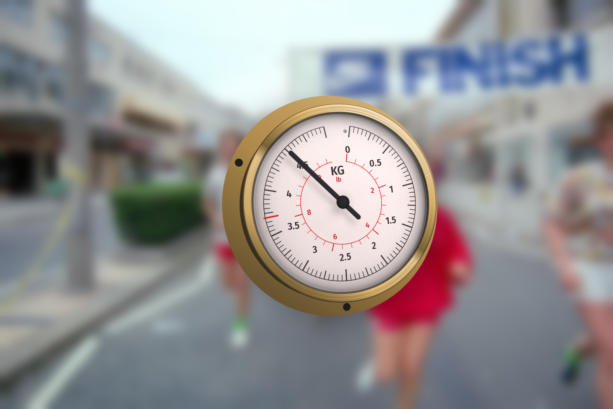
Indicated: 4.5; kg
